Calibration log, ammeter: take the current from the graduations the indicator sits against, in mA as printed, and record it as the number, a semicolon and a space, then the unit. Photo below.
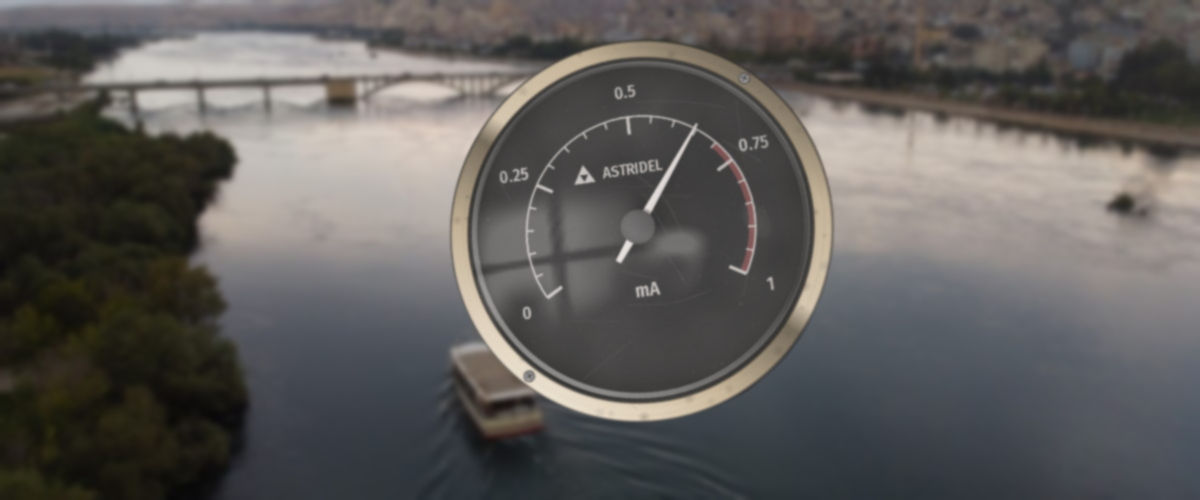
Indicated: 0.65; mA
